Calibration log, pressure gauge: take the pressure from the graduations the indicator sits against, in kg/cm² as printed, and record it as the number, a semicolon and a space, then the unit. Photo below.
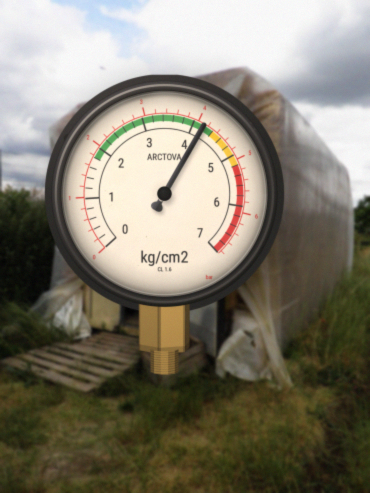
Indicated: 4.2; kg/cm²
